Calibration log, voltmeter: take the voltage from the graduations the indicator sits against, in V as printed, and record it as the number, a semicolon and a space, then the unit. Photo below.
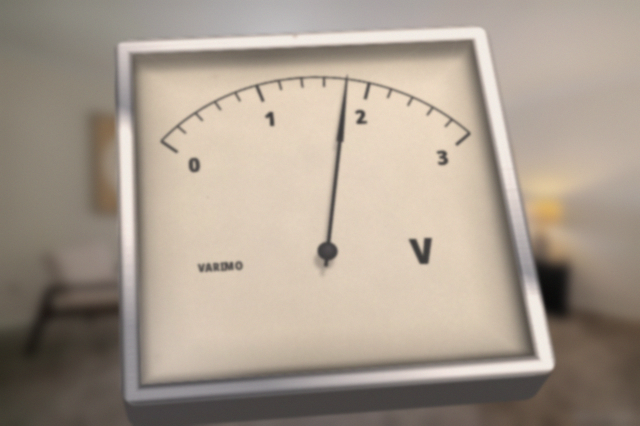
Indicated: 1.8; V
